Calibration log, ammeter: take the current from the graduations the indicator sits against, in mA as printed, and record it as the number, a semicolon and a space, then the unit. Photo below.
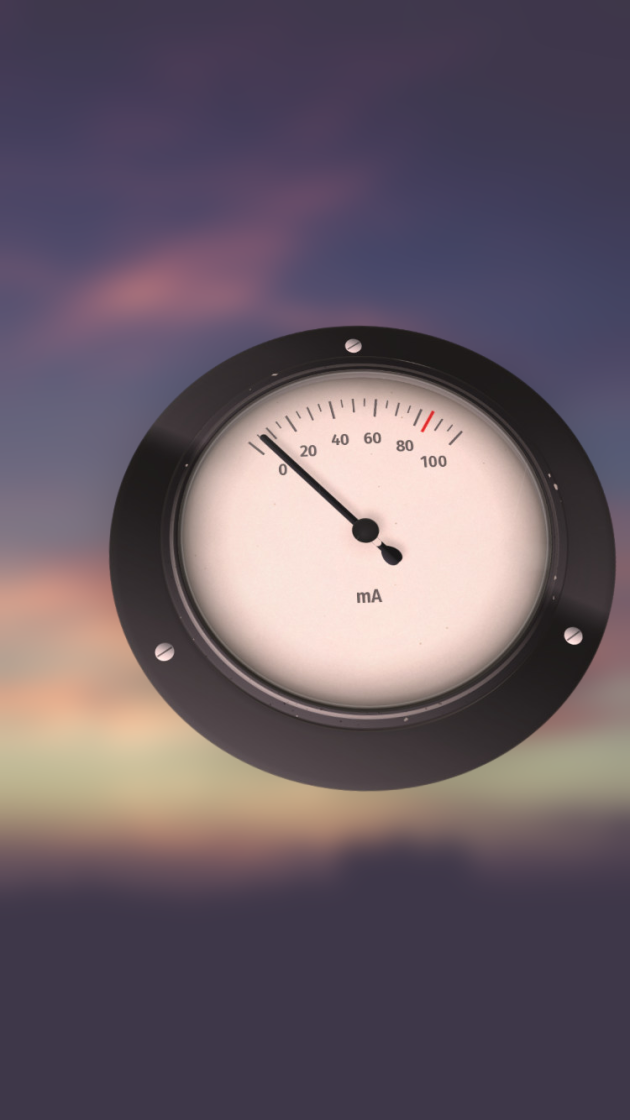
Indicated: 5; mA
